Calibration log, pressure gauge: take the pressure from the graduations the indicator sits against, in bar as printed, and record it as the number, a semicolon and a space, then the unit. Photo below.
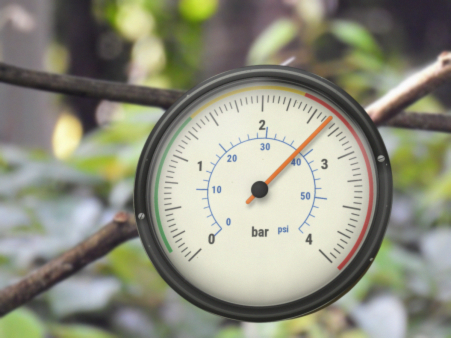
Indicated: 2.65; bar
